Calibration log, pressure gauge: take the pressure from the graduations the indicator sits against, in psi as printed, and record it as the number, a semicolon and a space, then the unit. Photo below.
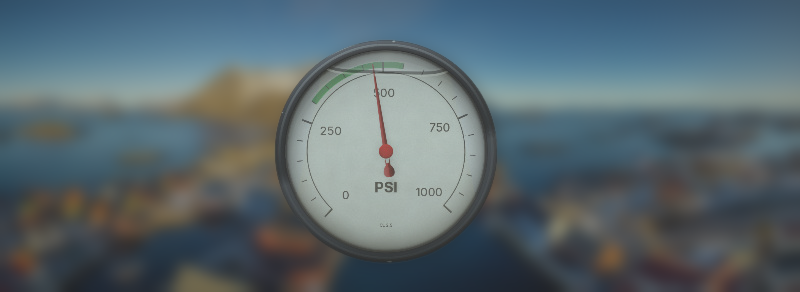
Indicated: 475; psi
